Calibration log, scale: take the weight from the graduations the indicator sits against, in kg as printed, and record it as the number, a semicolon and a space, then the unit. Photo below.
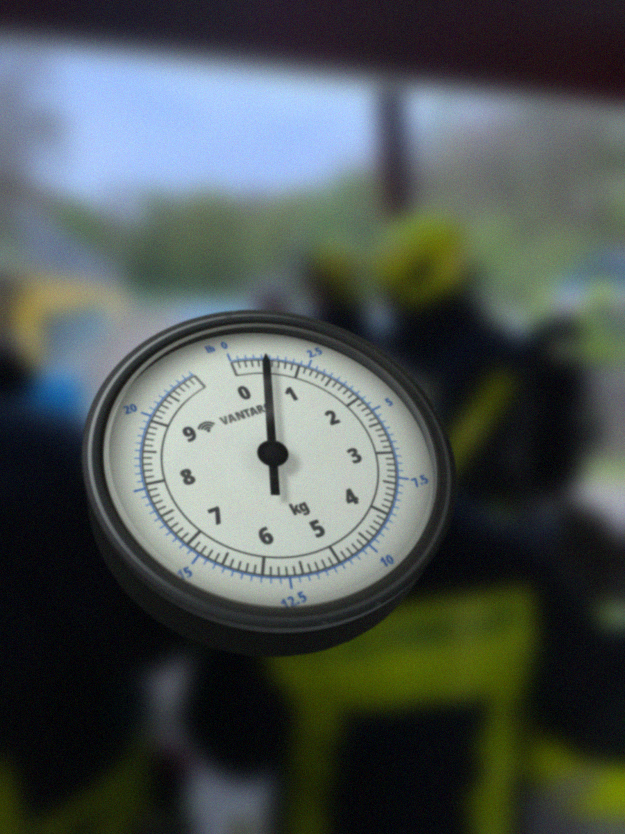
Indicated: 0.5; kg
